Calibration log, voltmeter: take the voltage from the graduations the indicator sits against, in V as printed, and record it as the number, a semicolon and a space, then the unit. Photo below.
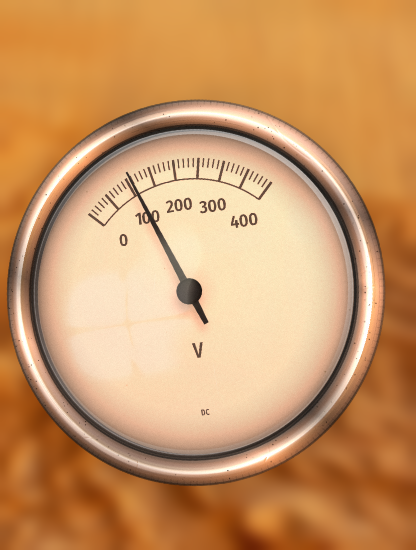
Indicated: 110; V
